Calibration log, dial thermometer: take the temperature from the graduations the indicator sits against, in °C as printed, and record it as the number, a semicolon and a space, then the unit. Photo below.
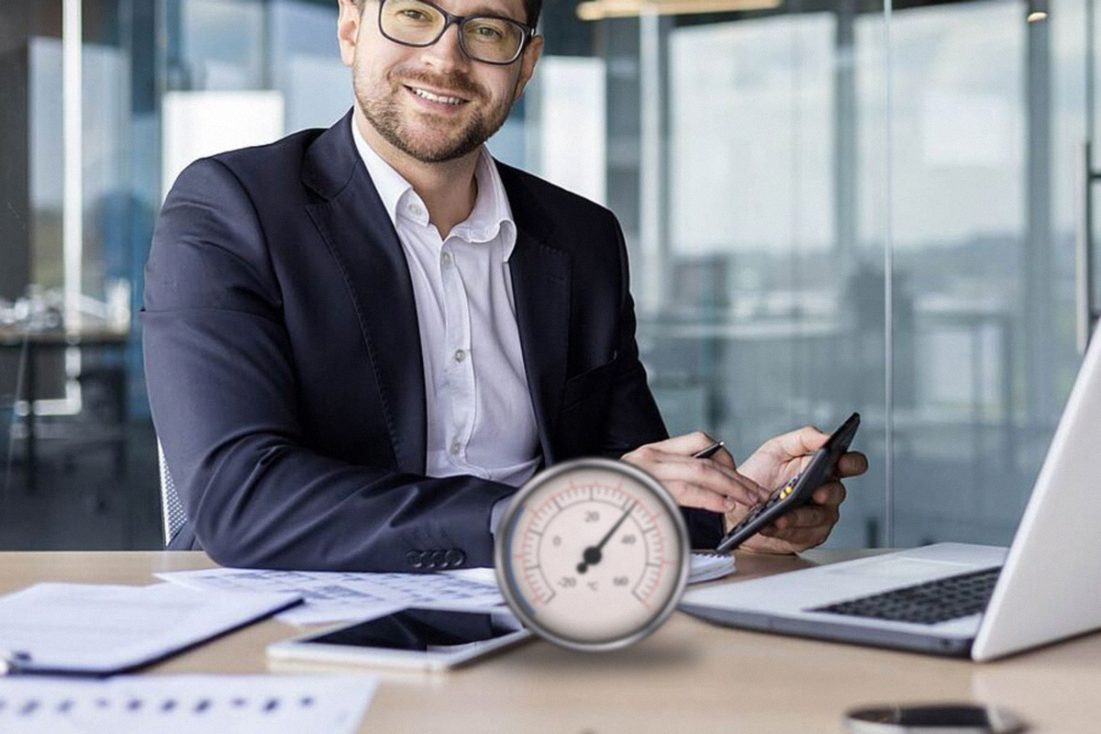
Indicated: 32; °C
